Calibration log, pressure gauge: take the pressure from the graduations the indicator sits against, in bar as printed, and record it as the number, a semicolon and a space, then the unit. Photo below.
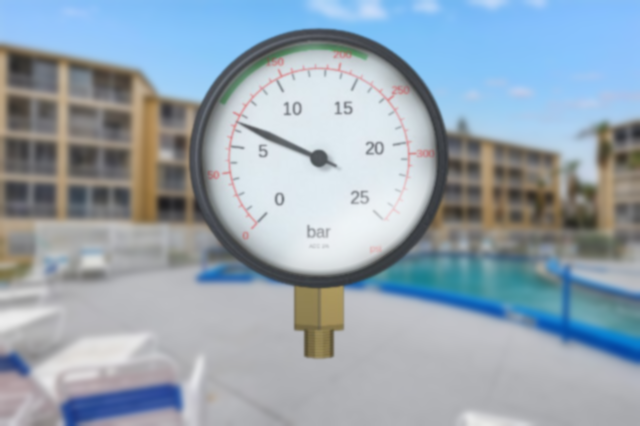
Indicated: 6.5; bar
